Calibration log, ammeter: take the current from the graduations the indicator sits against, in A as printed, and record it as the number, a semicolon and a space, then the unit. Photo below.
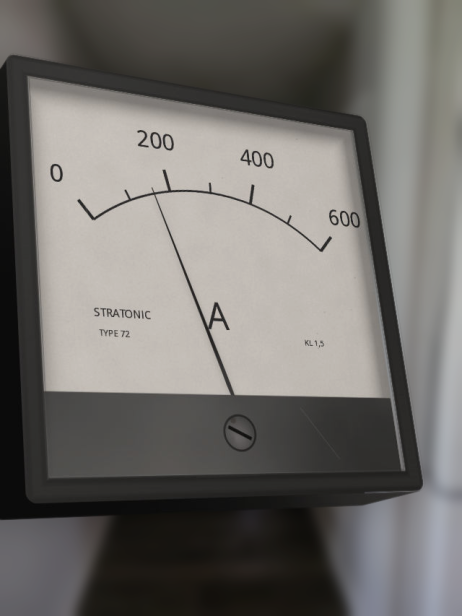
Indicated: 150; A
